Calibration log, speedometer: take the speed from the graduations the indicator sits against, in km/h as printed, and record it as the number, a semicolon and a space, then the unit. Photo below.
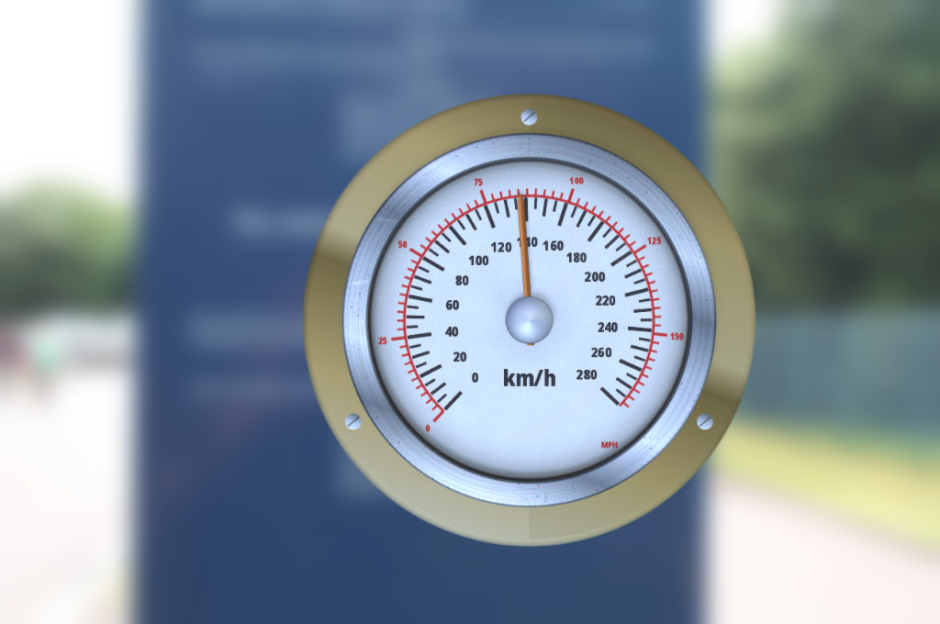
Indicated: 137.5; km/h
